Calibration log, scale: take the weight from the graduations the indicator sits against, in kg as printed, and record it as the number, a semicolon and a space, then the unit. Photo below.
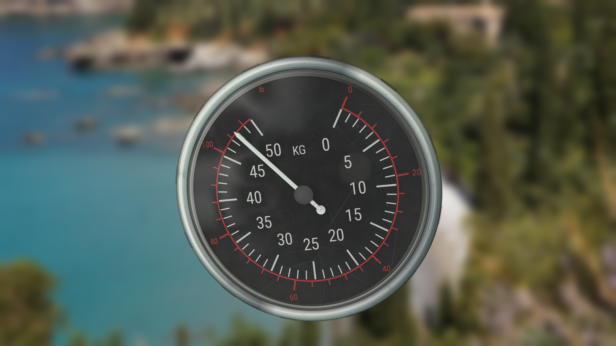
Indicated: 48; kg
